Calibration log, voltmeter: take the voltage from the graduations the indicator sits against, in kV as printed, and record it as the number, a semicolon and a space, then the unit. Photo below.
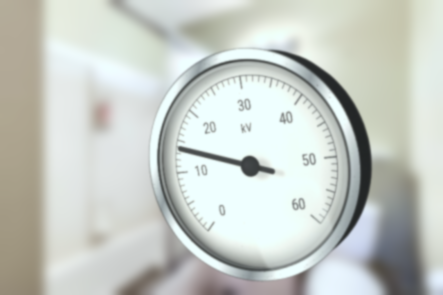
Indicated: 14; kV
